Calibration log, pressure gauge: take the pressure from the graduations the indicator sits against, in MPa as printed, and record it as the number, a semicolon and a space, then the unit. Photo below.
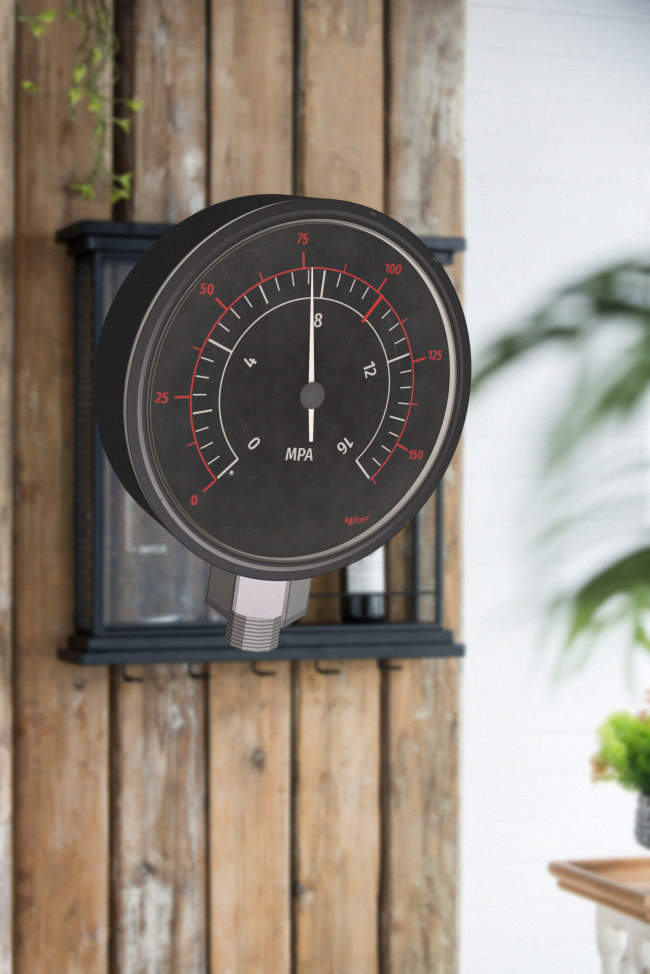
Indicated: 7.5; MPa
